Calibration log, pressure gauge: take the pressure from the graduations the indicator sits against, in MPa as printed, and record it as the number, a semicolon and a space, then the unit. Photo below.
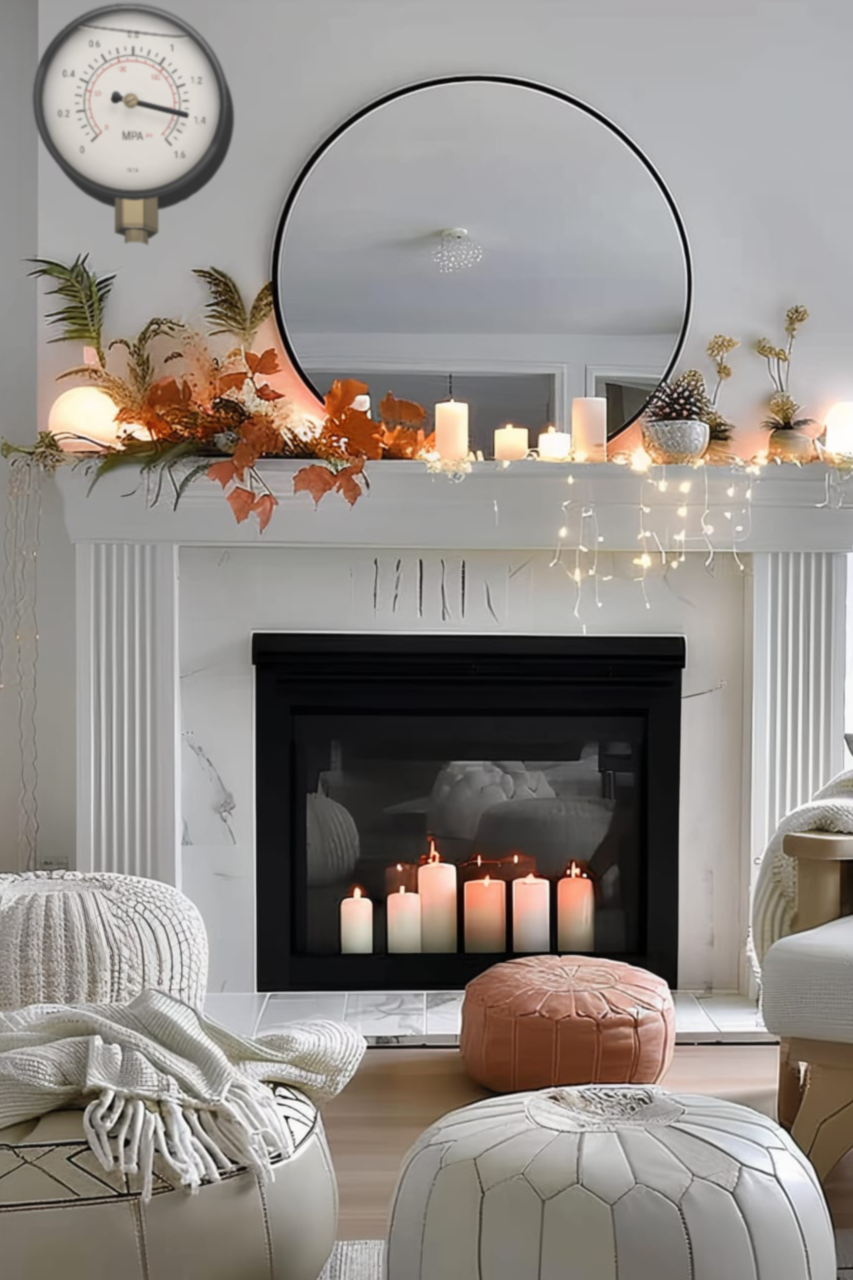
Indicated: 1.4; MPa
